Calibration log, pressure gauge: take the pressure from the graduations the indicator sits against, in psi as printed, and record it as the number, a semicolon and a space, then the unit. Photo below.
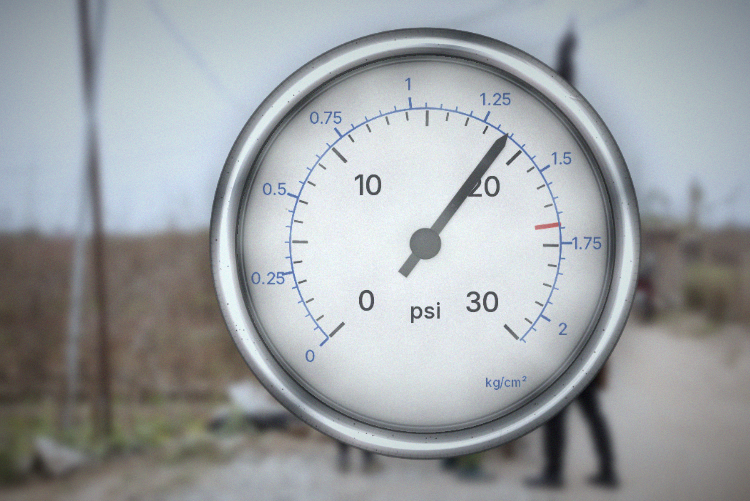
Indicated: 19; psi
